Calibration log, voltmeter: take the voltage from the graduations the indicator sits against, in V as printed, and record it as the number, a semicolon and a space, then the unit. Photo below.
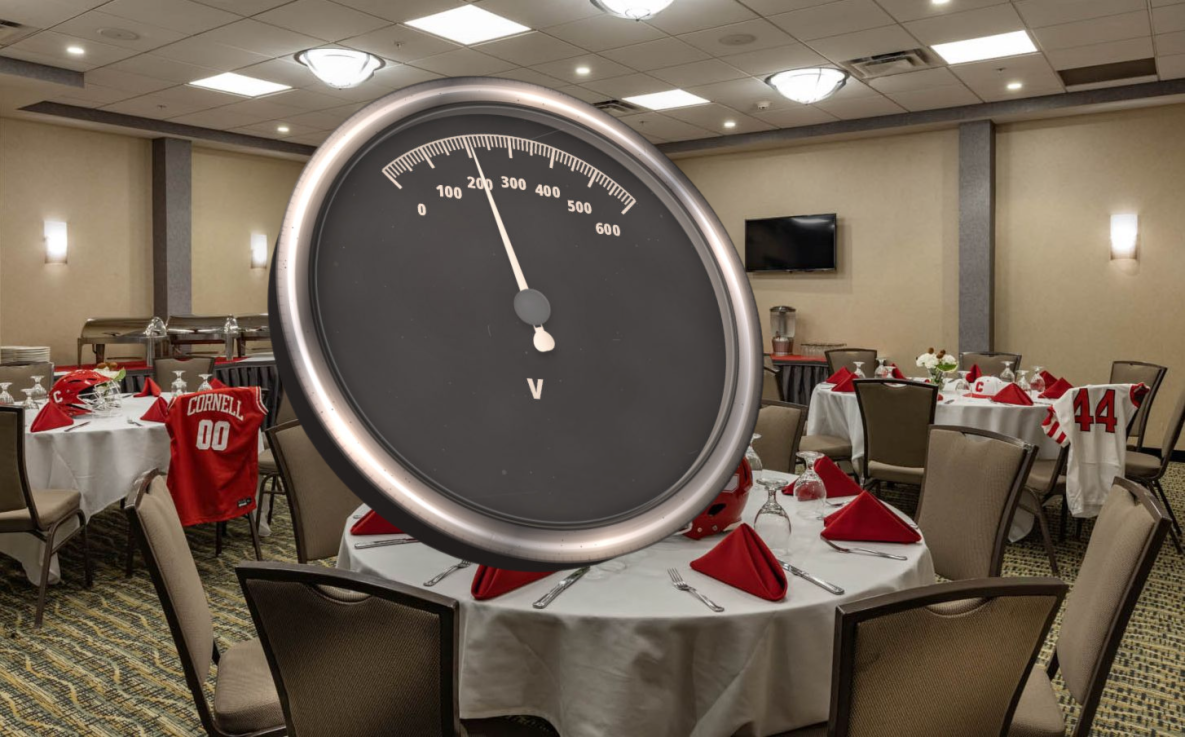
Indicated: 200; V
